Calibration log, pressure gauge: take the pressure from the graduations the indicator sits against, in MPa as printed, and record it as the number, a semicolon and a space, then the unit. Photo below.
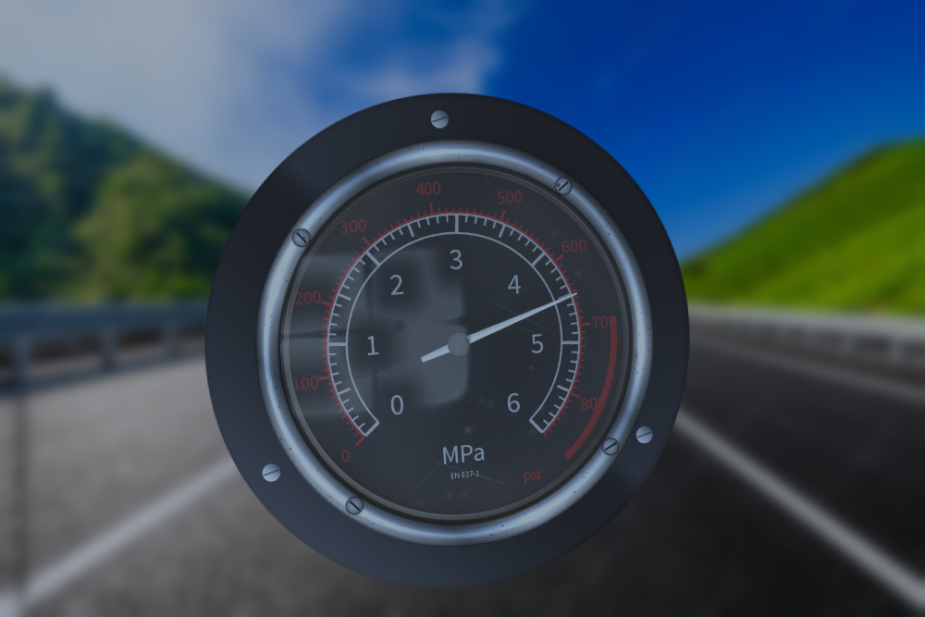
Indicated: 4.5; MPa
